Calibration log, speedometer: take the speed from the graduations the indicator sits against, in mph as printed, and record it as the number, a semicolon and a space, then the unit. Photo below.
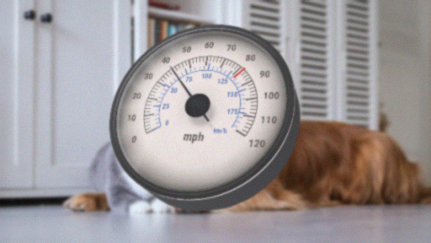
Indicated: 40; mph
